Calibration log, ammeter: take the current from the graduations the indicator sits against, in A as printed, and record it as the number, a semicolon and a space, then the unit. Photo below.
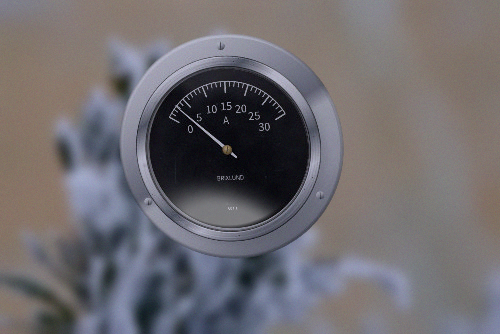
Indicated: 3; A
